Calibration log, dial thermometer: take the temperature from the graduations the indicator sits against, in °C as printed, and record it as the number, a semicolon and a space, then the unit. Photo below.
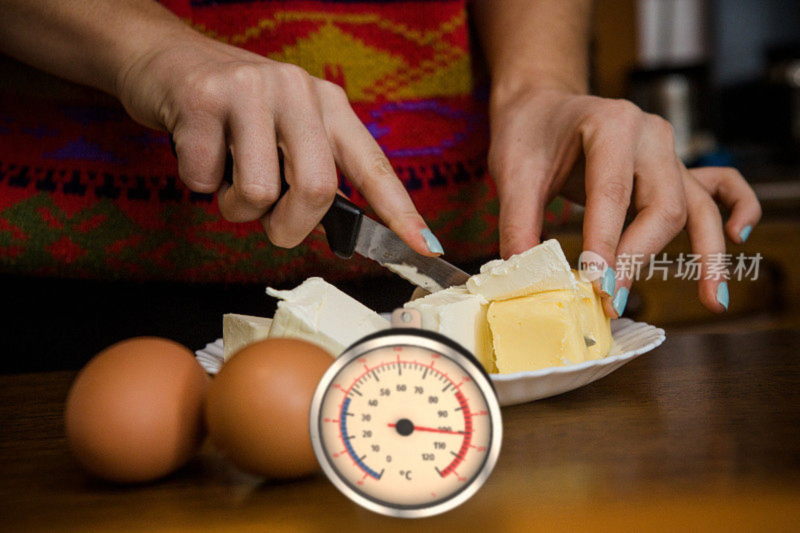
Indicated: 100; °C
